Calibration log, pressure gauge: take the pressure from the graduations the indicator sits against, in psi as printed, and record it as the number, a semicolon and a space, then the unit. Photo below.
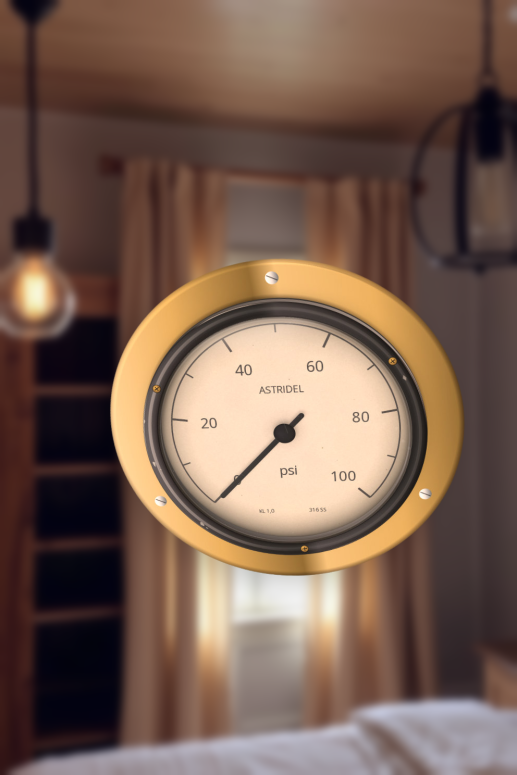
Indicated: 0; psi
